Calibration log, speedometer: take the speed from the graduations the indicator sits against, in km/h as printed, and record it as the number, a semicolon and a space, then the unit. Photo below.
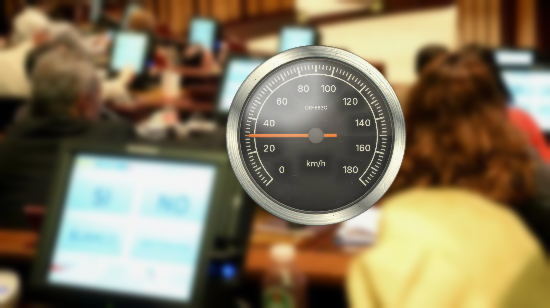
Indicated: 30; km/h
